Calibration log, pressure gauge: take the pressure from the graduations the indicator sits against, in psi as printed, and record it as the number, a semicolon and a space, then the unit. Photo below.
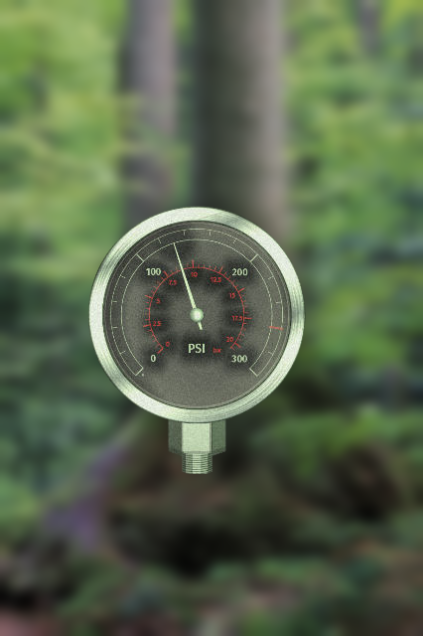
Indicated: 130; psi
